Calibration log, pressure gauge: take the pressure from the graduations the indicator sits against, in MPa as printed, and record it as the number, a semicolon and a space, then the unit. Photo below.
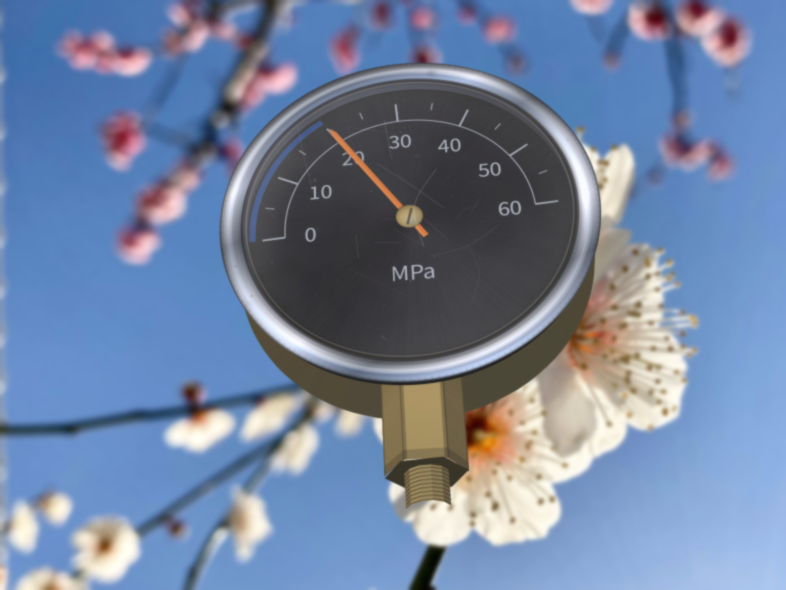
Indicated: 20; MPa
